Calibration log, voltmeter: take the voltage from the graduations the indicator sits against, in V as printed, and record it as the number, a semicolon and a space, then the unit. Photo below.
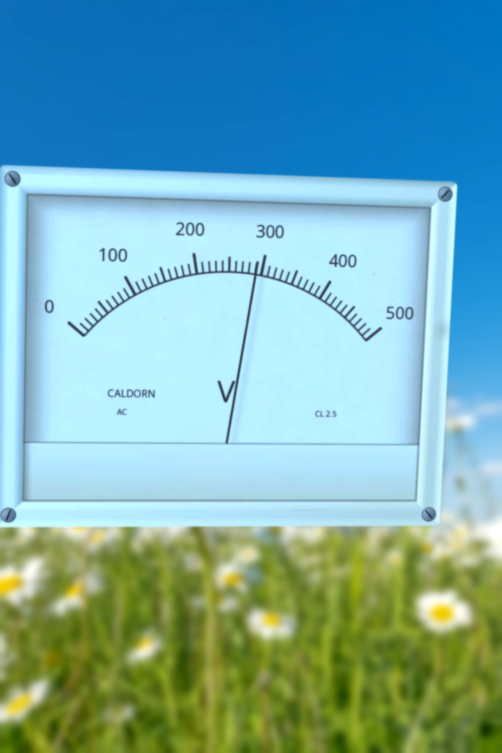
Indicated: 290; V
